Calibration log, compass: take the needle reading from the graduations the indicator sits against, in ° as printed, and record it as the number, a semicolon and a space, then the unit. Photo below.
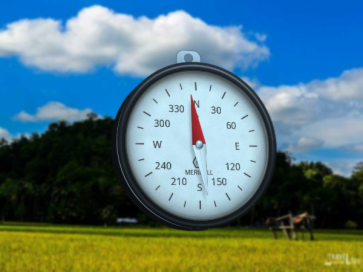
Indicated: 352.5; °
